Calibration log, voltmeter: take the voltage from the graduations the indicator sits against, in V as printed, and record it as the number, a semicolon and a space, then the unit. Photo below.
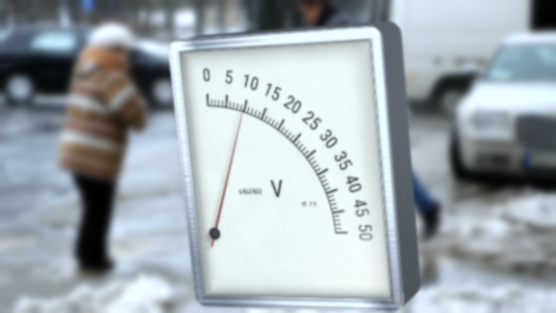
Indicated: 10; V
